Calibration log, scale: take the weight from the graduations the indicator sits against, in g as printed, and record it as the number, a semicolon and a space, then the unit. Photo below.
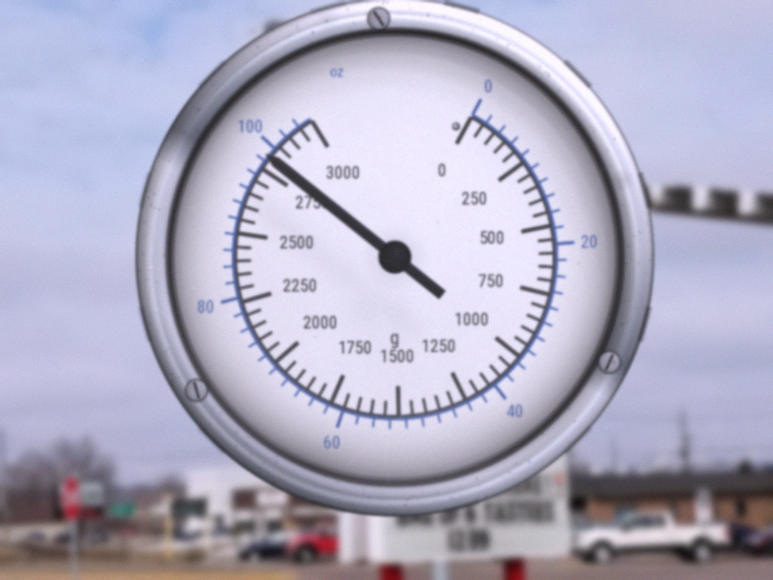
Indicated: 2800; g
